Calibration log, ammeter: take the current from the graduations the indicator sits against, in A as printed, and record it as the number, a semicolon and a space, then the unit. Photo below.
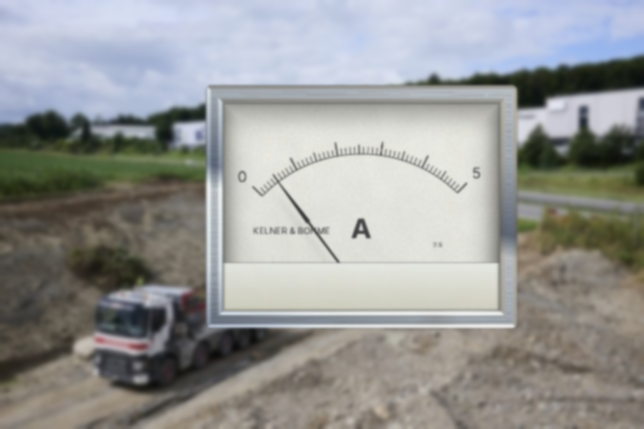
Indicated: 0.5; A
